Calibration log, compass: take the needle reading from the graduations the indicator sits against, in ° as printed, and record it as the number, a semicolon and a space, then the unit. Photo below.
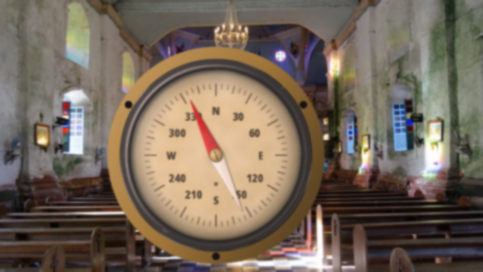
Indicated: 335; °
